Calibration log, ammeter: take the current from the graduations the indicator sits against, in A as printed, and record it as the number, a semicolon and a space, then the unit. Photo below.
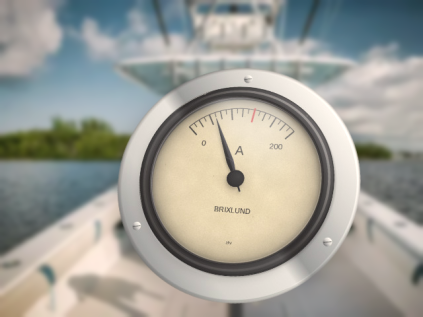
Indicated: 50; A
